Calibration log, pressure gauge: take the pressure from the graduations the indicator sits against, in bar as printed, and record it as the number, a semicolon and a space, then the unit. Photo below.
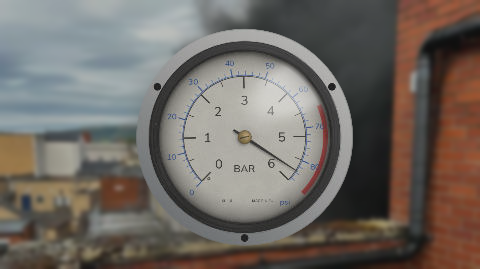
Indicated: 5.75; bar
